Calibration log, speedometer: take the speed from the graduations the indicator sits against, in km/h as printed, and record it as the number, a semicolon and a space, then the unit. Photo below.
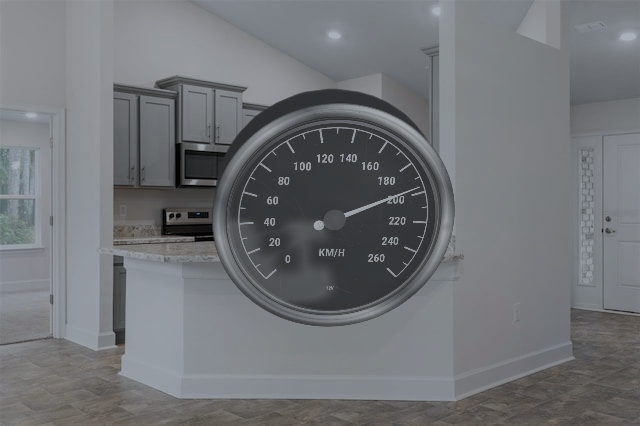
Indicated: 195; km/h
